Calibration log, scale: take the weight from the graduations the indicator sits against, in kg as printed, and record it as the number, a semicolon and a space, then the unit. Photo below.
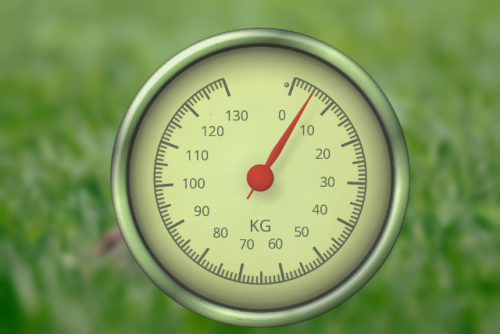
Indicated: 5; kg
